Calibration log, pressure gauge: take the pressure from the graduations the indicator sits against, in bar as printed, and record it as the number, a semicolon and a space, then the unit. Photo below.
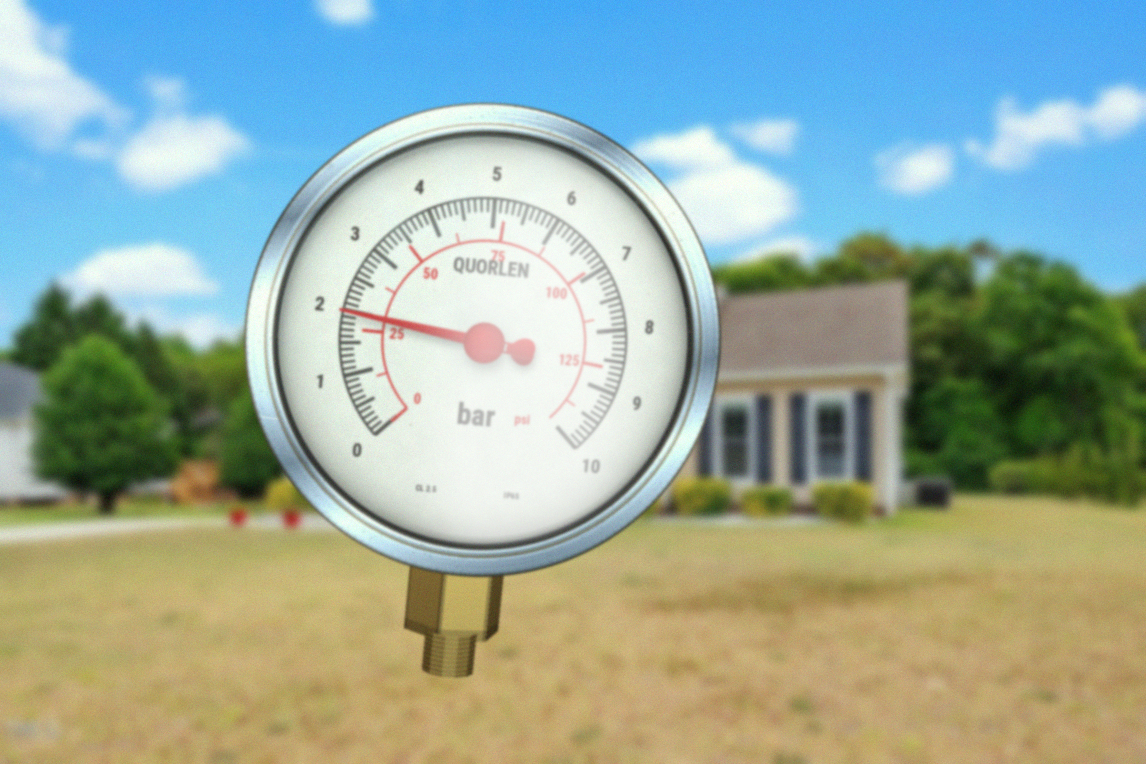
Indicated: 2; bar
